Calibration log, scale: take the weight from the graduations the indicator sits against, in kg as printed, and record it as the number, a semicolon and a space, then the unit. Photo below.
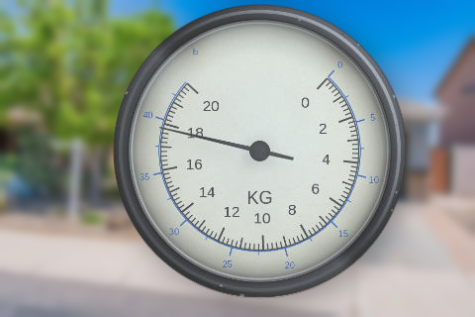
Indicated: 17.8; kg
